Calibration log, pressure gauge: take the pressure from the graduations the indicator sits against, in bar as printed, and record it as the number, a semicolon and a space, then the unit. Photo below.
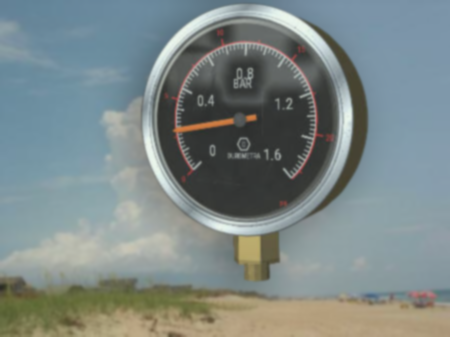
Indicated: 0.2; bar
